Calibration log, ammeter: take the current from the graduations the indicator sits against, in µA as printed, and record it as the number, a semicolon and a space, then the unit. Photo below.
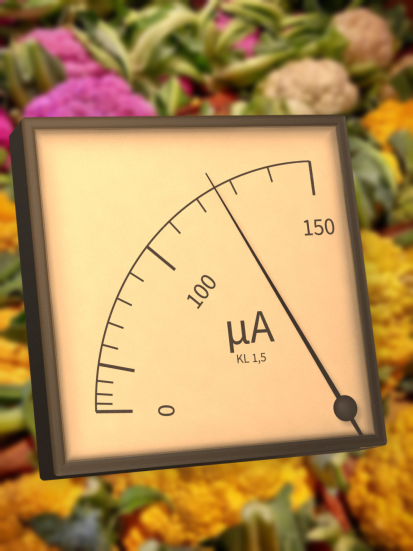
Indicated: 125; µA
